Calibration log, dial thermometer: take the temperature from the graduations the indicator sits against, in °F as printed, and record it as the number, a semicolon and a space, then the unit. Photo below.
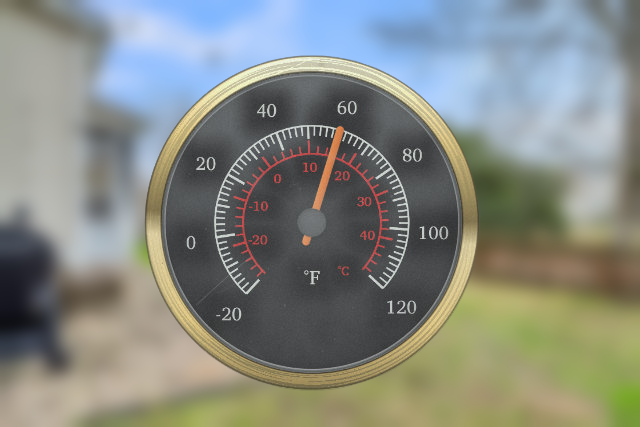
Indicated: 60; °F
